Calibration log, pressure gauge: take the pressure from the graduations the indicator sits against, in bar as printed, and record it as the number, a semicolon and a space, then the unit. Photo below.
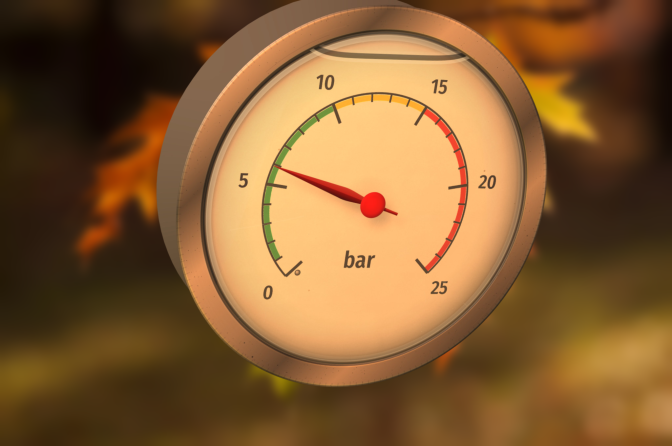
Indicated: 6; bar
